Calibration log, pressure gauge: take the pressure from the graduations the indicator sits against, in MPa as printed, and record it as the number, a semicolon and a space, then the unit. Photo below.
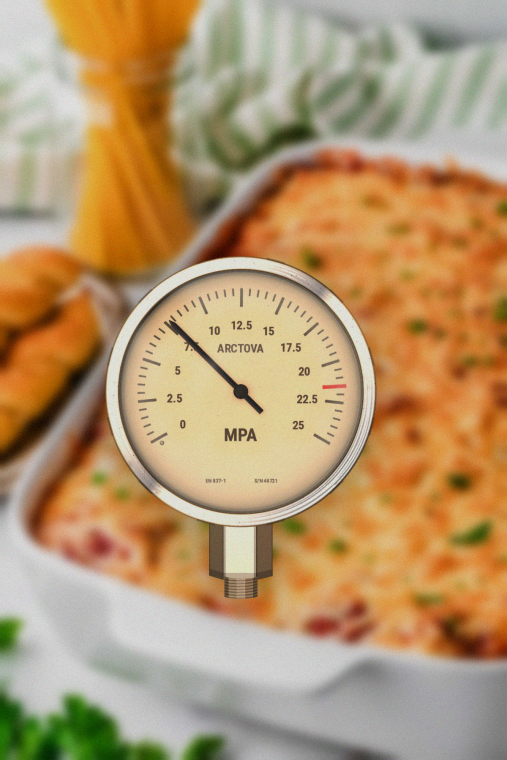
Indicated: 7.75; MPa
